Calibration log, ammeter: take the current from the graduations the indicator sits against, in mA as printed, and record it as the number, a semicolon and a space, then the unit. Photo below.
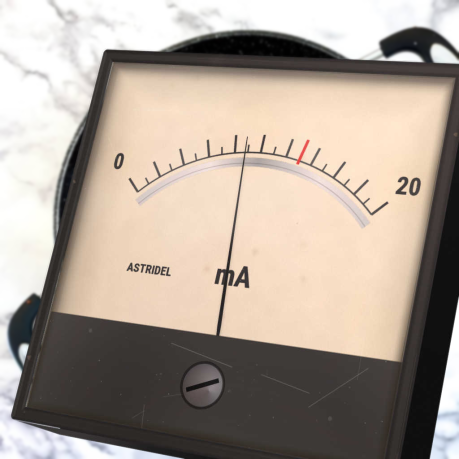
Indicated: 9; mA
